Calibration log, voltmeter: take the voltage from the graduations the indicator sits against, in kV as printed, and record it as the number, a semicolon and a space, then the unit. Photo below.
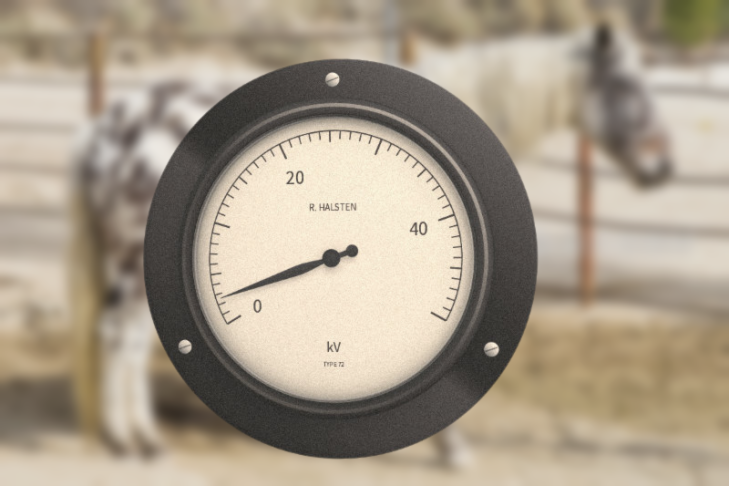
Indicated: 2.5; kV
